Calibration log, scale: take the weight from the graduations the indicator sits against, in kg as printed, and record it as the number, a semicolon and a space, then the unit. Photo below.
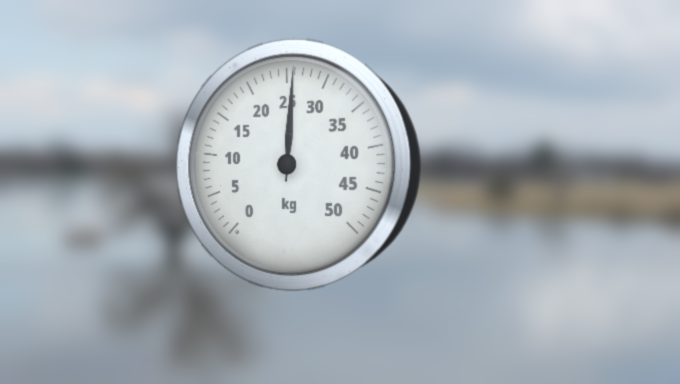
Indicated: 26; kg
